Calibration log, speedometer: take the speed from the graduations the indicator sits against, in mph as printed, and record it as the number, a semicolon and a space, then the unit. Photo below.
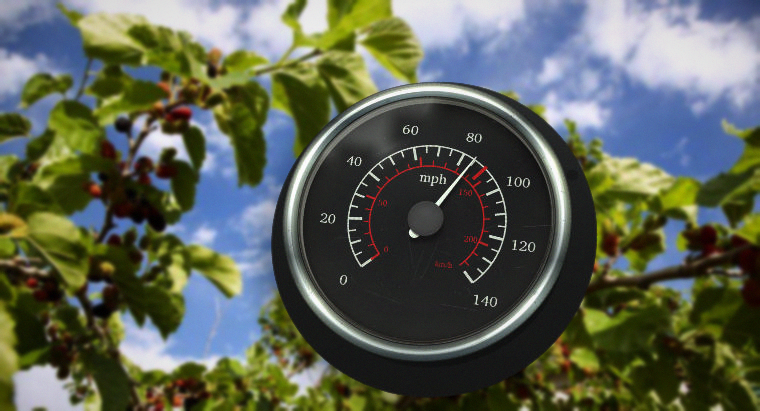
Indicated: 85; mph
